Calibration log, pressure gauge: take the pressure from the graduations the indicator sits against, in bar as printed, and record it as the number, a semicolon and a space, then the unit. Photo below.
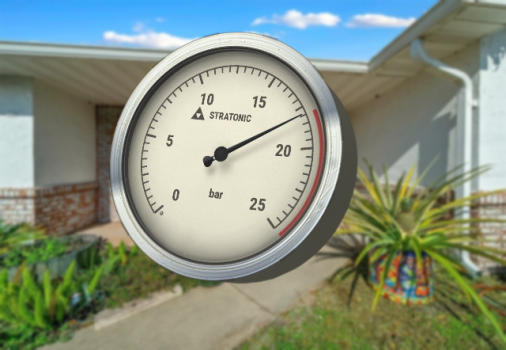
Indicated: 18; bar
